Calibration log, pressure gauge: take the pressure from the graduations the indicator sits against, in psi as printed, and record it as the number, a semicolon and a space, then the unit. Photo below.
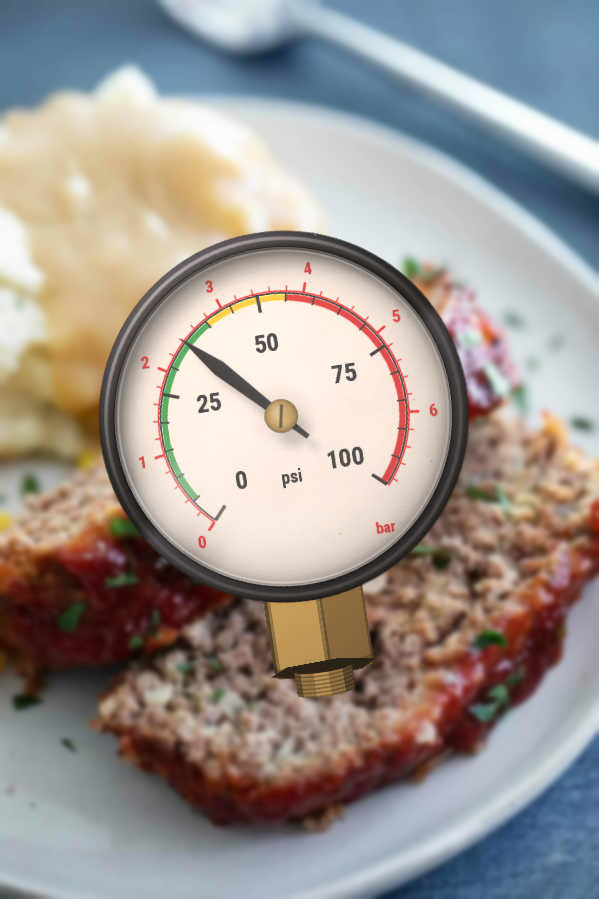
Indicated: 35; psi
